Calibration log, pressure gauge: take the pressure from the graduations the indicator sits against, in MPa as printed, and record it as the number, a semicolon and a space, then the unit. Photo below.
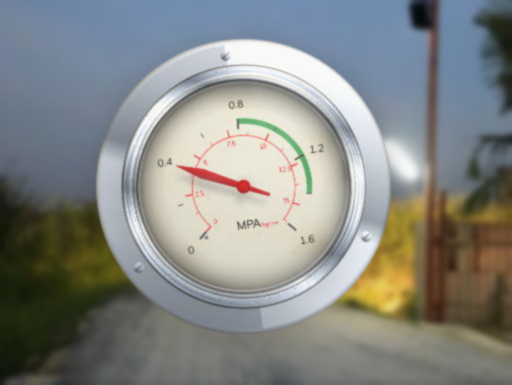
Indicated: 0.4; MPa
